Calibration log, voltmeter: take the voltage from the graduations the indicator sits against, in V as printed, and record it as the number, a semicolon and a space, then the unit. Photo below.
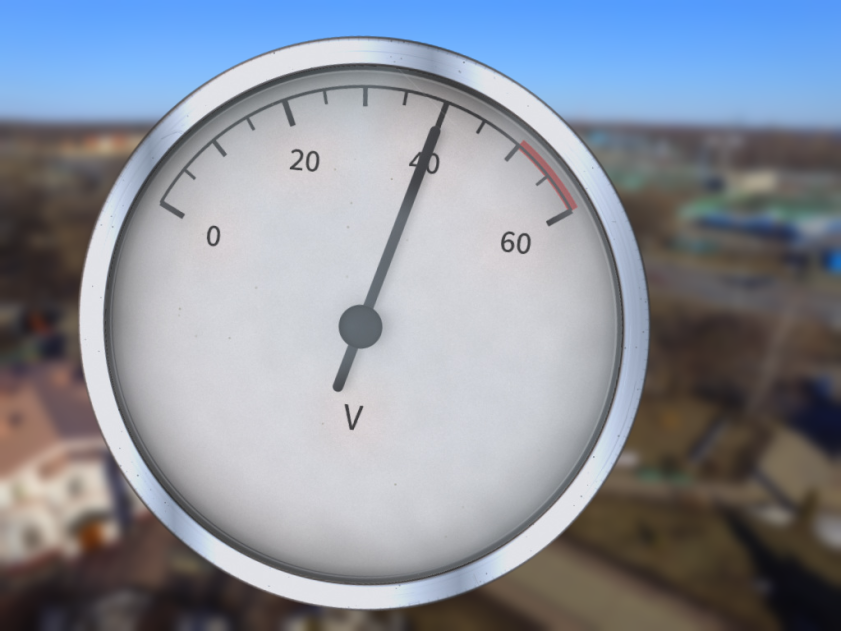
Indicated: 40; V
